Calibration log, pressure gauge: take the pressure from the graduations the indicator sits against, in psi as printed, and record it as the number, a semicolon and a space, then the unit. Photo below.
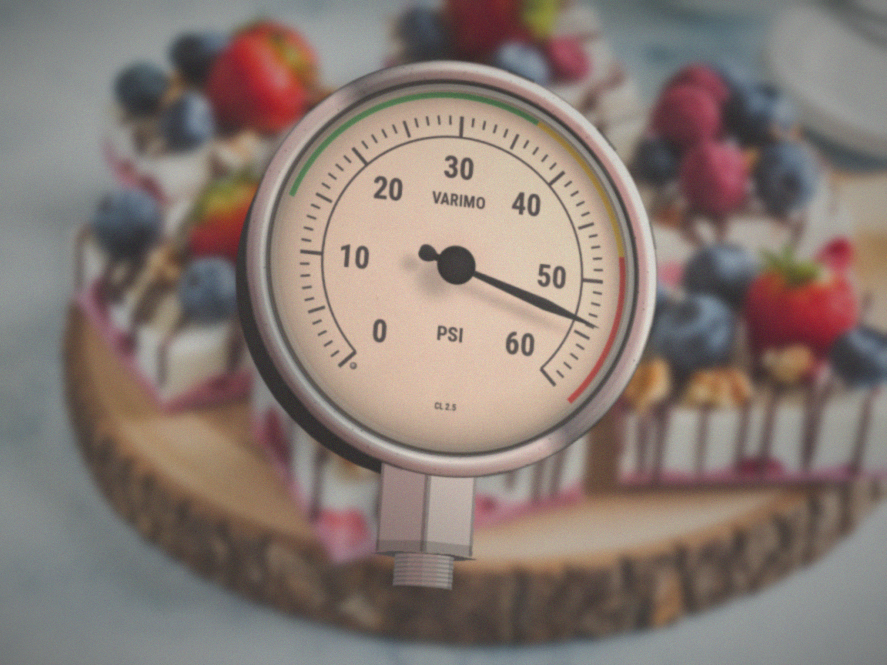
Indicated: 54; psi
